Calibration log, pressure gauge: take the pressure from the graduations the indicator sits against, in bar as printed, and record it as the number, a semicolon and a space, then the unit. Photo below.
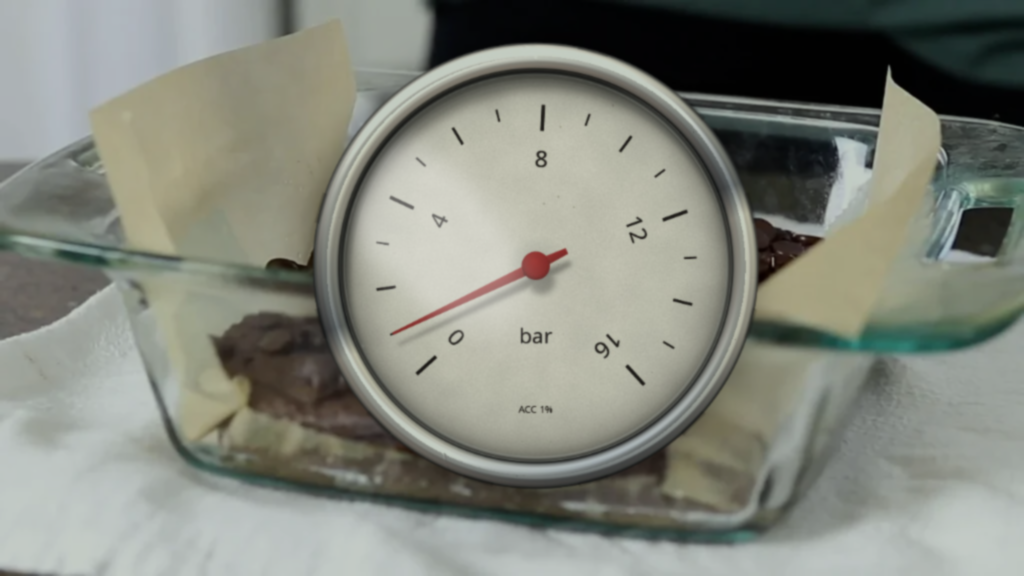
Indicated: 1; bar
